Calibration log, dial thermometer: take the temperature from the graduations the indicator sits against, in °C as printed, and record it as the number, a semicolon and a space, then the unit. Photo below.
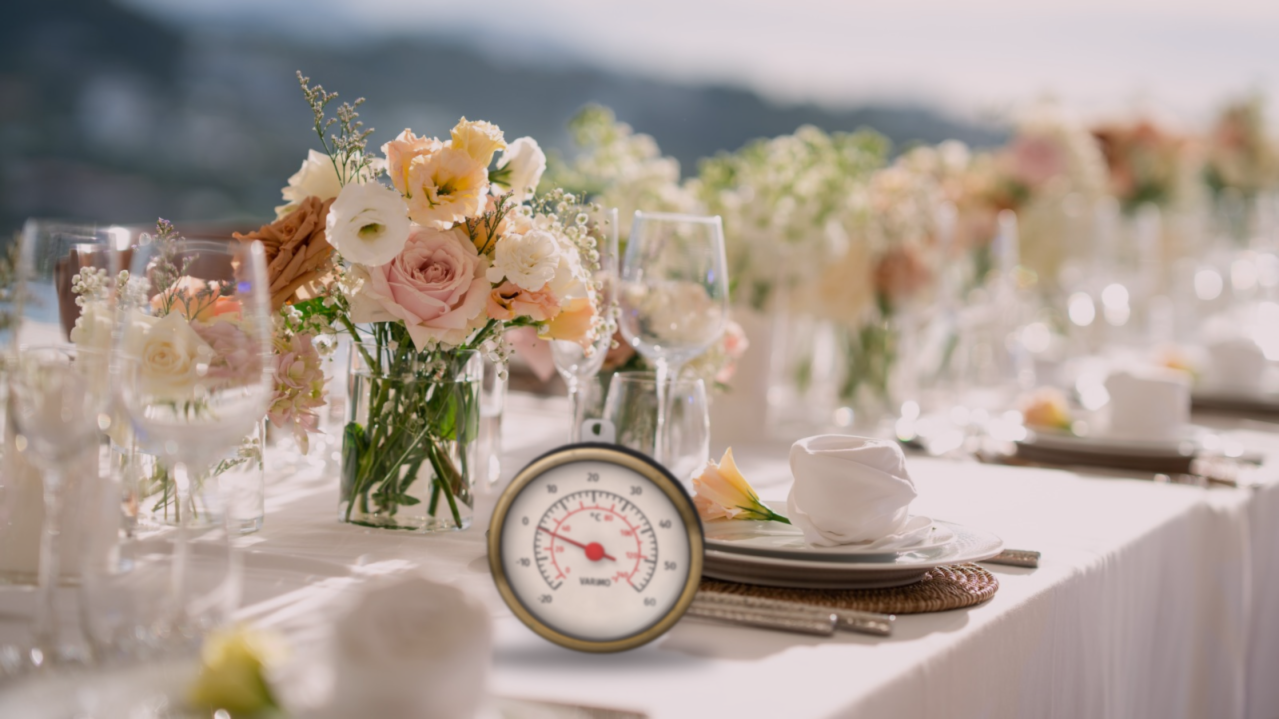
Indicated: 0; °C
